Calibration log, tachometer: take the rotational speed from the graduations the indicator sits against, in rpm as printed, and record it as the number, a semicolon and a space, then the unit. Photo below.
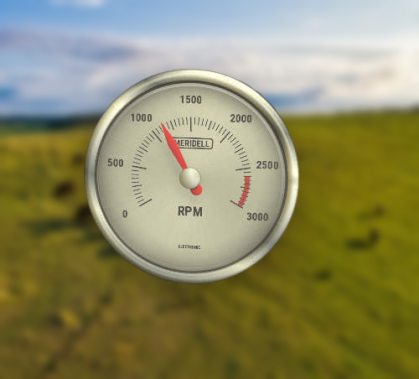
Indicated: 1150; rpm
